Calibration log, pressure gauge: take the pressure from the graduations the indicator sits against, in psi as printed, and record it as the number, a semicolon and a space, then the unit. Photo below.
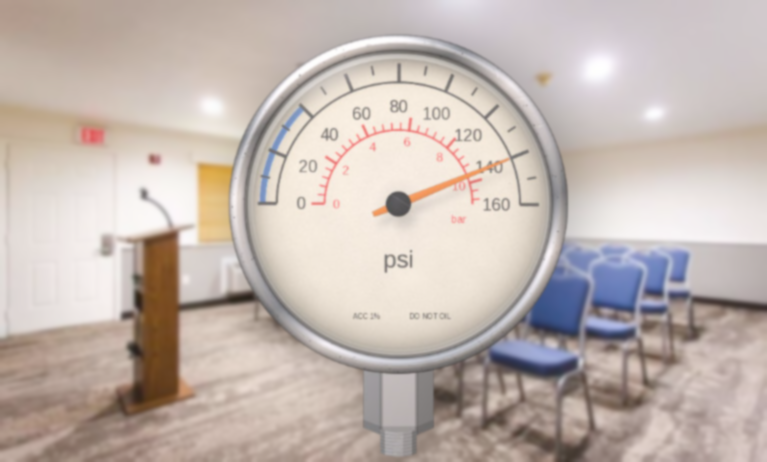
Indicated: 140; psi
